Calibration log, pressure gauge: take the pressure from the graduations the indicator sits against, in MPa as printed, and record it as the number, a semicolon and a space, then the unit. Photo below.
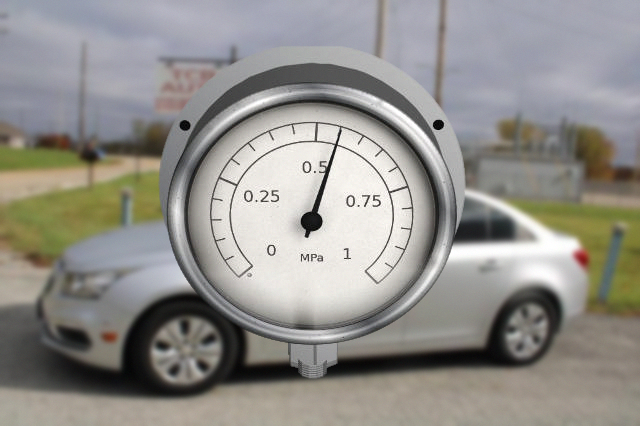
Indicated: 0.55; MPa
